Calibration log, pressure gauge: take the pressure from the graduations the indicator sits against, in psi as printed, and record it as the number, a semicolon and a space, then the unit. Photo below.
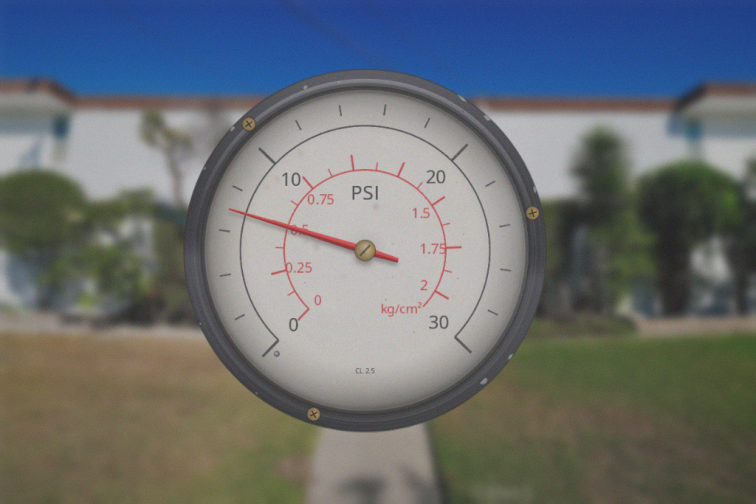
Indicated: 7; psi
